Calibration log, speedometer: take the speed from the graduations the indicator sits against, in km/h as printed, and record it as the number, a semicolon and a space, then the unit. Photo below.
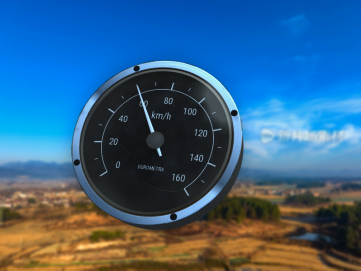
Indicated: 60; km/h
